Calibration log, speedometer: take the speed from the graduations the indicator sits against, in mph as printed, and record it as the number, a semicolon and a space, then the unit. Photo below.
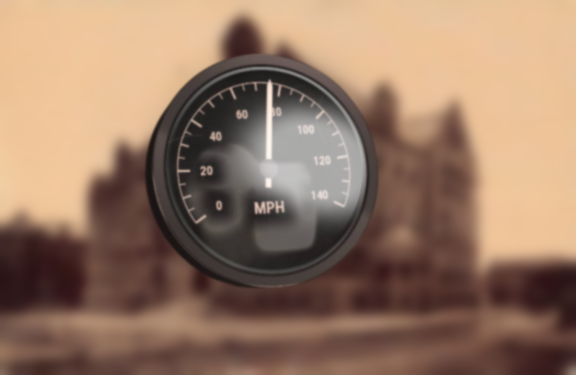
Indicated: 75; mph
